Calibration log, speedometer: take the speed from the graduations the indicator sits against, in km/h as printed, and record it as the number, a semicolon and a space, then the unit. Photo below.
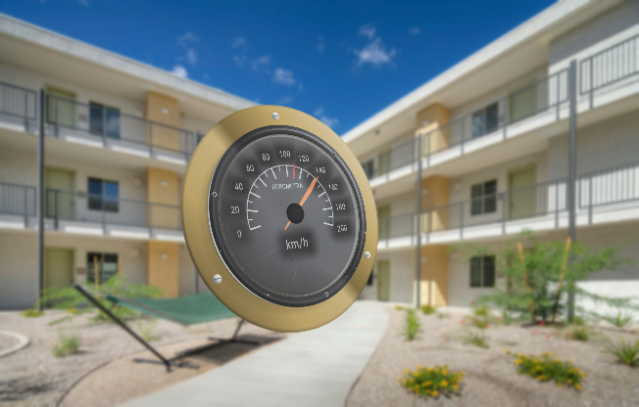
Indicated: 140; km/h
